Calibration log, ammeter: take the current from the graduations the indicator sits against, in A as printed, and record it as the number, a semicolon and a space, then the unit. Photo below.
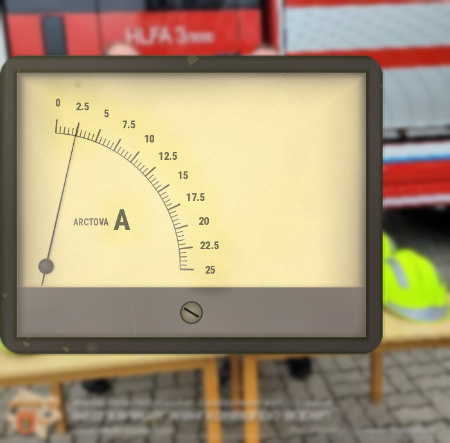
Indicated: 2.5; A
